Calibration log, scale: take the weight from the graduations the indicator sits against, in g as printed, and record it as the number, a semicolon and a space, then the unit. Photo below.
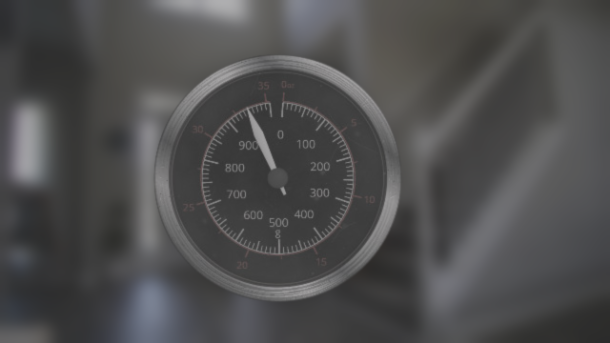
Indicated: 950; g
